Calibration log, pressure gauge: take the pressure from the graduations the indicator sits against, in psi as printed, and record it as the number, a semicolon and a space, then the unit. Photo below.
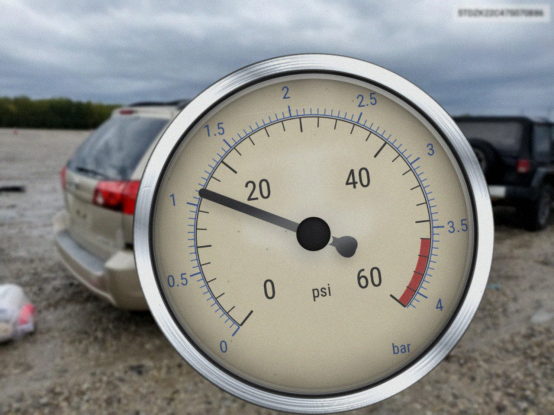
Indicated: 16; psi
